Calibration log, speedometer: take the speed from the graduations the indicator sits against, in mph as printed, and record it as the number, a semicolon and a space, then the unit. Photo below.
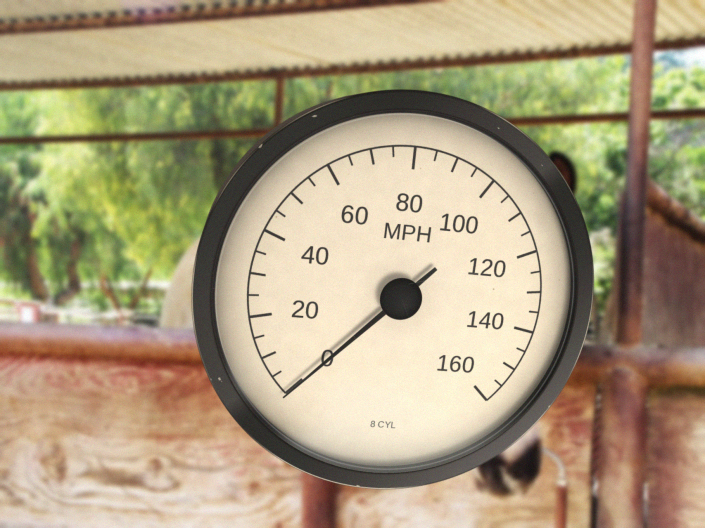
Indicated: 0; mph
